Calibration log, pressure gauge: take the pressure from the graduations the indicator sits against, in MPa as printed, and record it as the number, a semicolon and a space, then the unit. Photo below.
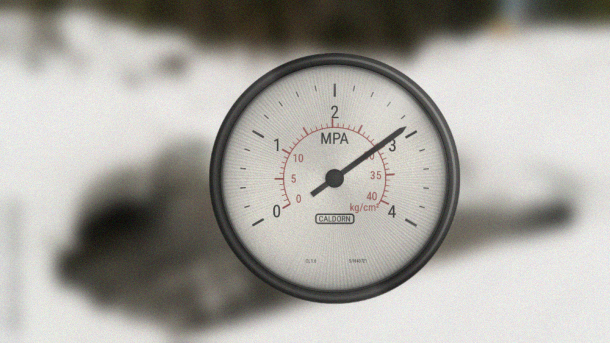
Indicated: 2.9; MPa
